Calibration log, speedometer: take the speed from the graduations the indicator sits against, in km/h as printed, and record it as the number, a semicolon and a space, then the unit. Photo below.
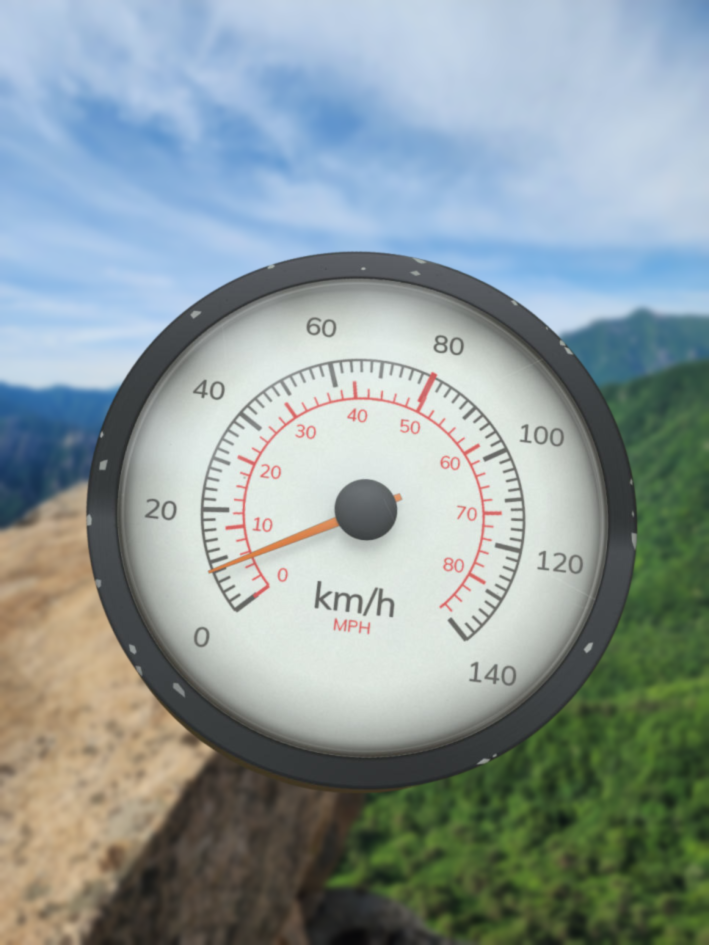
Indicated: 8; km/h
